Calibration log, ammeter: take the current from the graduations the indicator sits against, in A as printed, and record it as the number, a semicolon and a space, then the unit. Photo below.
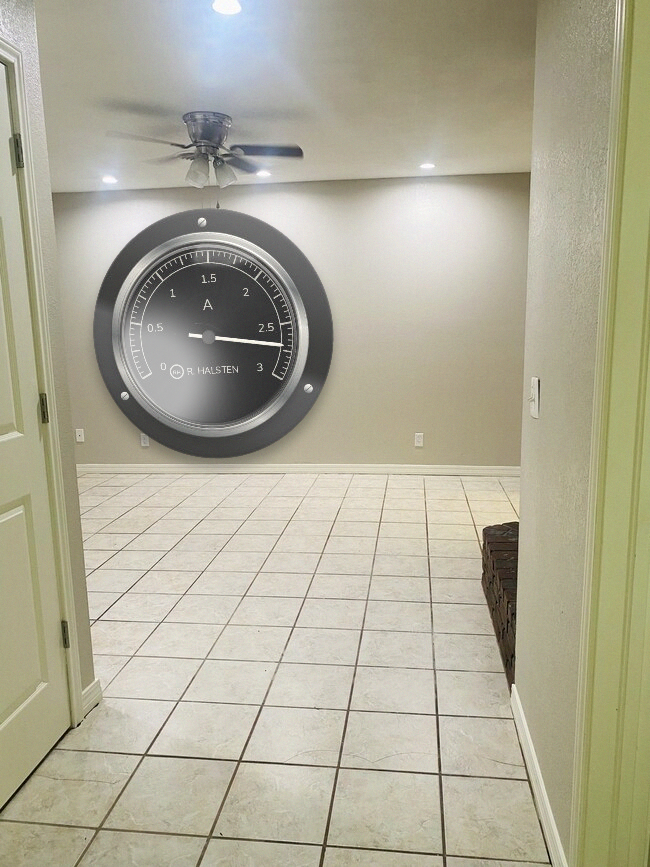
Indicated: 2.7; A
